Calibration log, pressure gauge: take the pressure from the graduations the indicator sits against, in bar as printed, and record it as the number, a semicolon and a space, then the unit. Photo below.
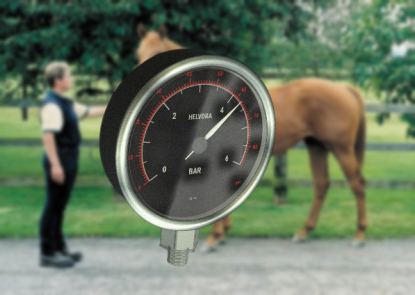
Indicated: 4.25; bar
